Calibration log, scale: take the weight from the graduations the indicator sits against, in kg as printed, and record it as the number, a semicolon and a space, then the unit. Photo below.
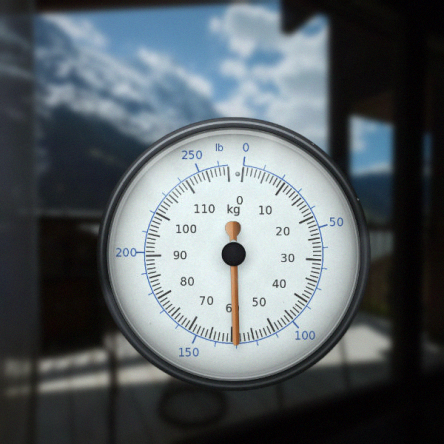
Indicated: 59; kg
